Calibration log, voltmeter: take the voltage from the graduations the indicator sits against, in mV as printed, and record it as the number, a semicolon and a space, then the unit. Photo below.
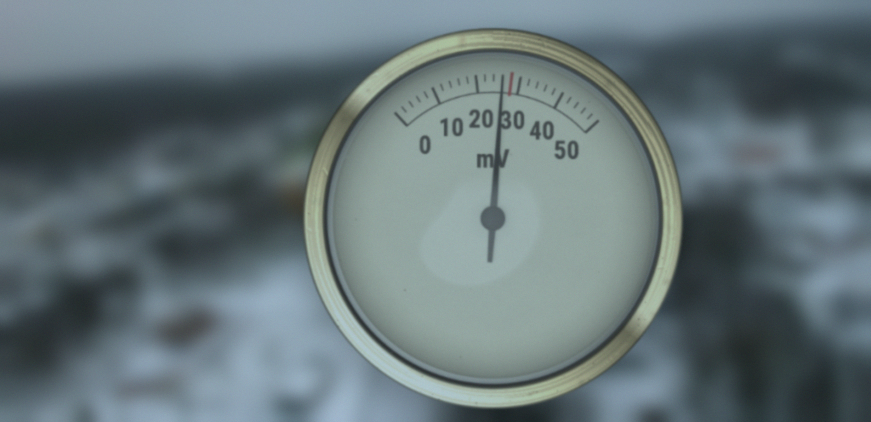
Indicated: 26; mV
